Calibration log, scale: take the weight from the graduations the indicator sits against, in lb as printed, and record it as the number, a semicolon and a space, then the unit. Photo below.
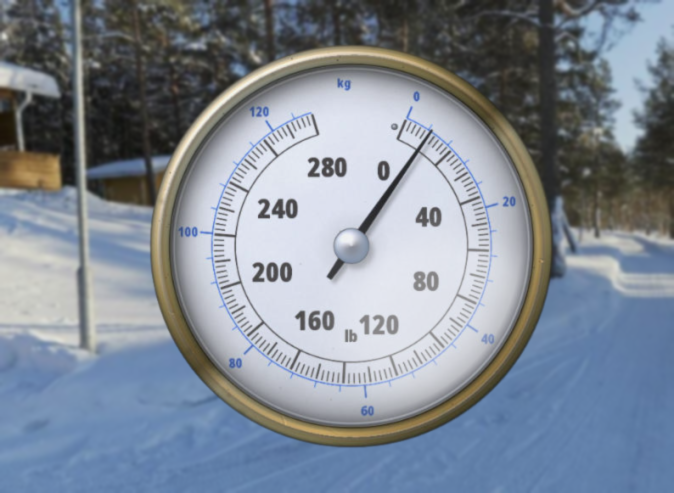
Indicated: 10; lb
